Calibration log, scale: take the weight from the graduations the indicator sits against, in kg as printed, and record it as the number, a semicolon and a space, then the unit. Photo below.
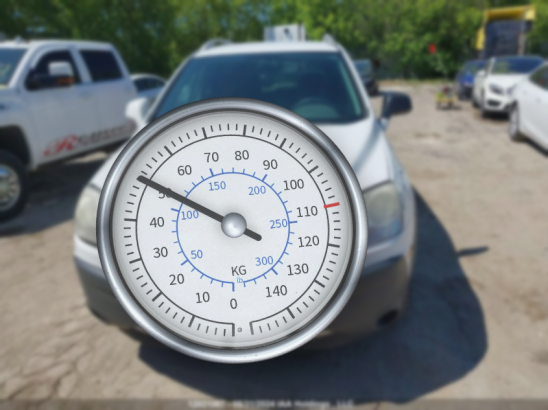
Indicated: 50; kg
